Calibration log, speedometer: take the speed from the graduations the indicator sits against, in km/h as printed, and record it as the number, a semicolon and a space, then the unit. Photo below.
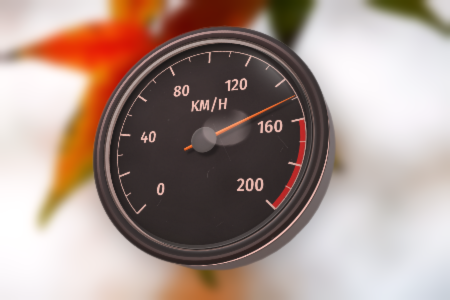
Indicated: 150; km/h
